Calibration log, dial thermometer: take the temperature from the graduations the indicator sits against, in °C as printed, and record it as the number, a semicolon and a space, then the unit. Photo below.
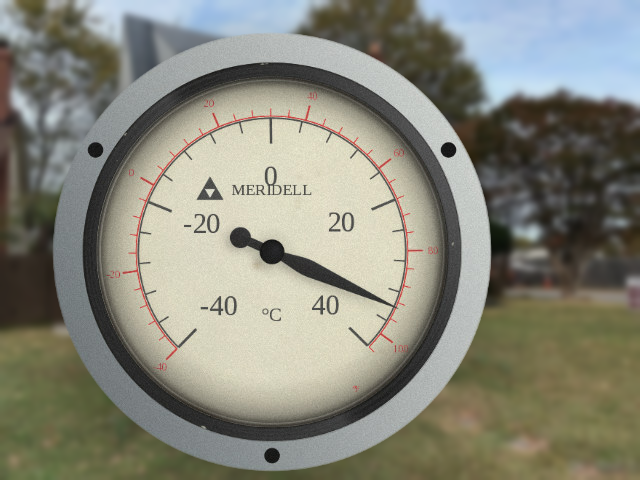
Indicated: 34; °C
